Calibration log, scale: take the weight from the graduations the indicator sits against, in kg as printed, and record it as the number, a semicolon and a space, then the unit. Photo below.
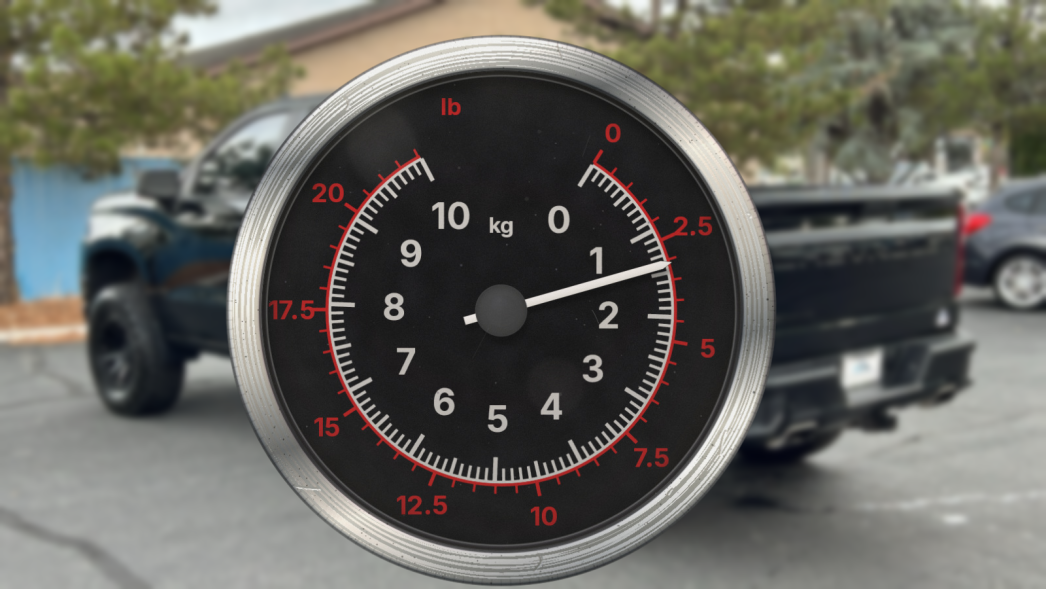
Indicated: 1.4; kg
